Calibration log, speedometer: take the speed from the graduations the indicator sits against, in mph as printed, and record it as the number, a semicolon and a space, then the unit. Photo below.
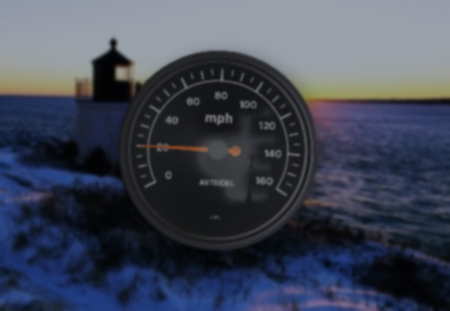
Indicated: 20; mph
